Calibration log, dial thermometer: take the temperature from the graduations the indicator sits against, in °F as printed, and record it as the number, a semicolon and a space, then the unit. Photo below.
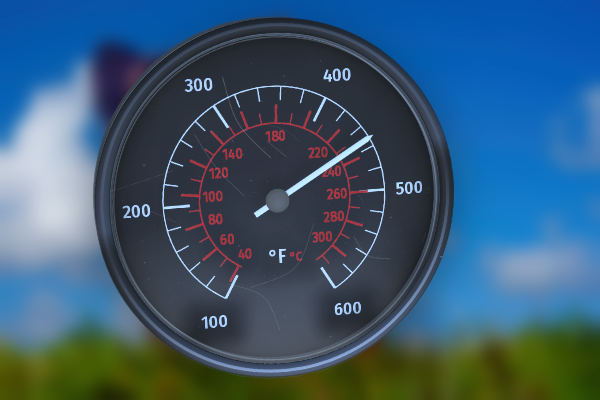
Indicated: 450; °F
